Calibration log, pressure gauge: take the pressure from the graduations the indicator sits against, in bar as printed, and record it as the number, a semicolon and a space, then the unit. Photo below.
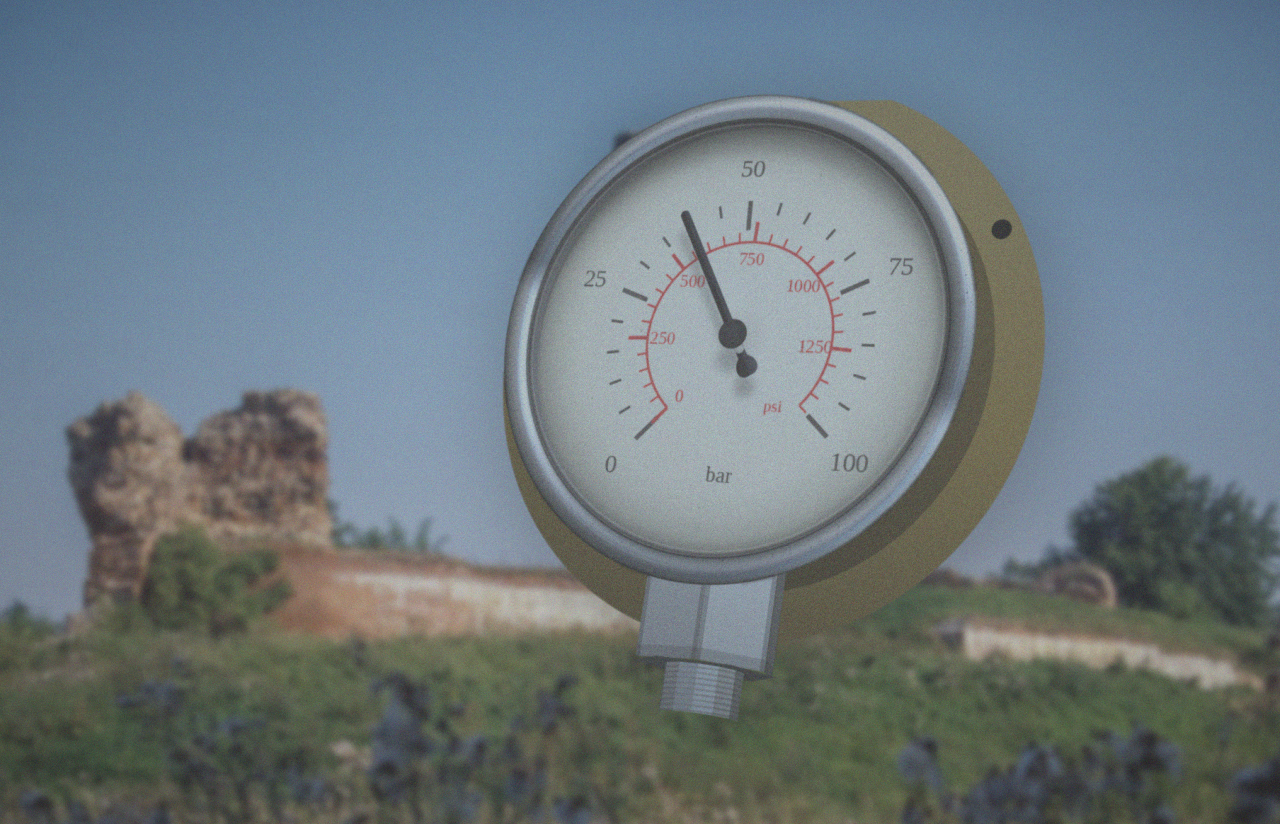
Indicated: 40; bar
